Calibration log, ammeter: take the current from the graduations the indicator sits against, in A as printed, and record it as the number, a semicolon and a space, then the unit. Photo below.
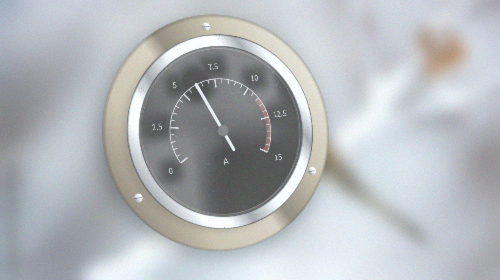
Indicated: 6; A
